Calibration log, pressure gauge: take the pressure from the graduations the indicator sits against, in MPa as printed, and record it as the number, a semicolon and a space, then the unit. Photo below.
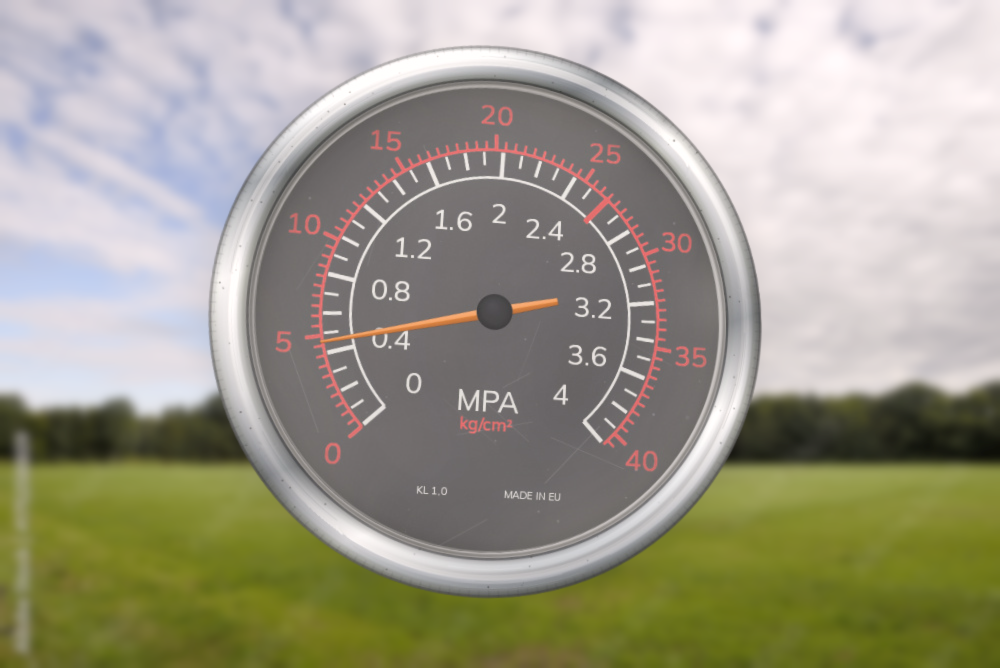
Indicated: 0.45; MPa
